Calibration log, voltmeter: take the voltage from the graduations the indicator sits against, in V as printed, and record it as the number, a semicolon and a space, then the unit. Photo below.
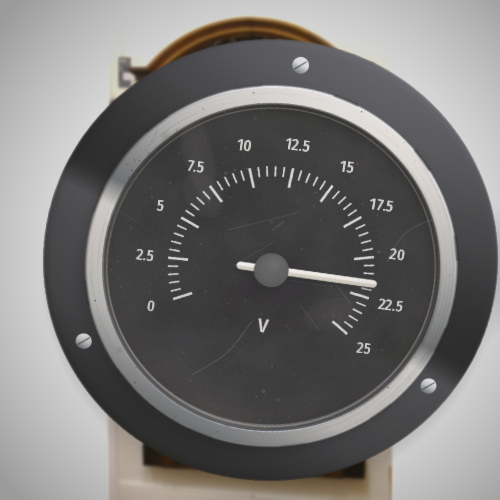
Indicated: 21.5; V
